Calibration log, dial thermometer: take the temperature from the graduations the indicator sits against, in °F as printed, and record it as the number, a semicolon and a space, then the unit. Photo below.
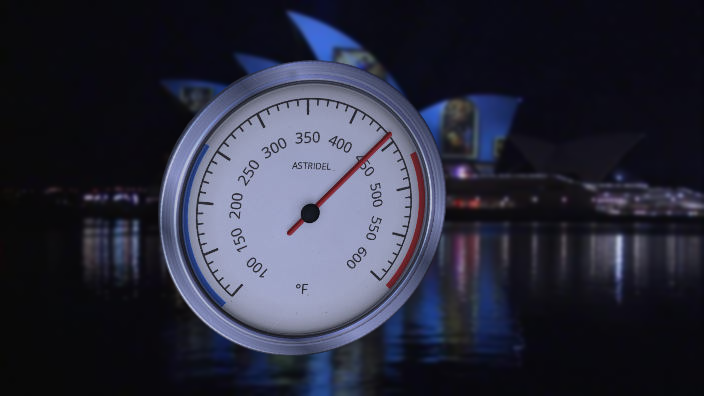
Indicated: 440; °F
